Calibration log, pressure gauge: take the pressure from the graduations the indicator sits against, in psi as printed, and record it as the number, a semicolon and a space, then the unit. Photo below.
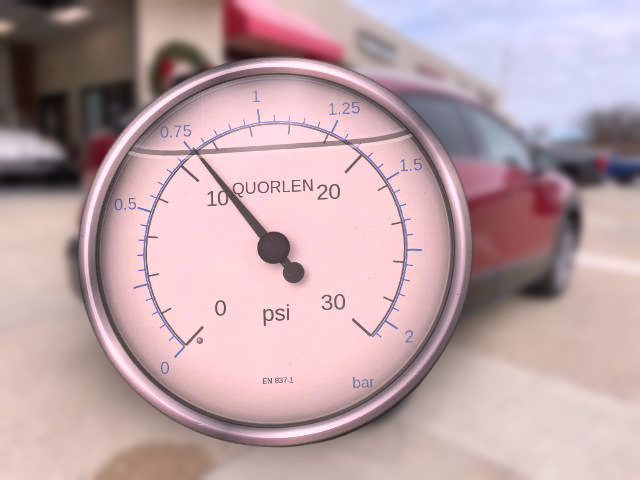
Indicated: 11; psi
